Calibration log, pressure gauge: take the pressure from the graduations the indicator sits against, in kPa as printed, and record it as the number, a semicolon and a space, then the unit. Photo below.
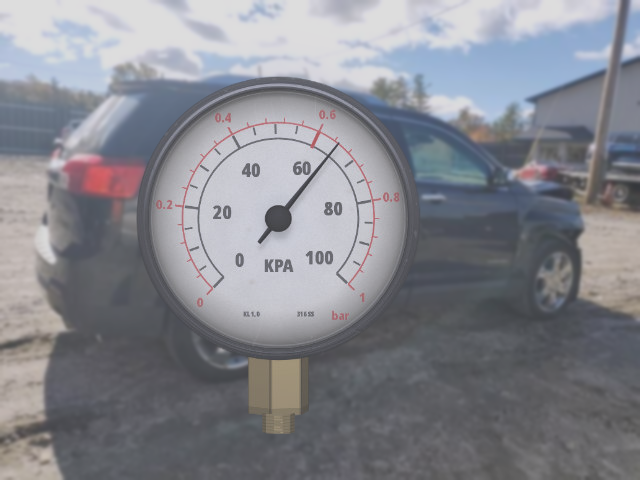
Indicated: 65; kPa
